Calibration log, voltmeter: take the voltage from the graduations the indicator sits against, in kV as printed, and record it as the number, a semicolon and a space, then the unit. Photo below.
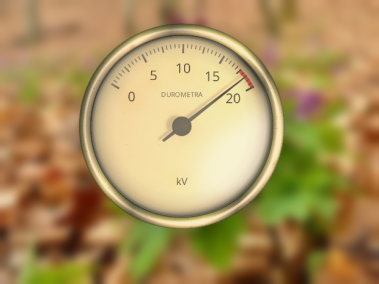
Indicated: 18.5; kV
